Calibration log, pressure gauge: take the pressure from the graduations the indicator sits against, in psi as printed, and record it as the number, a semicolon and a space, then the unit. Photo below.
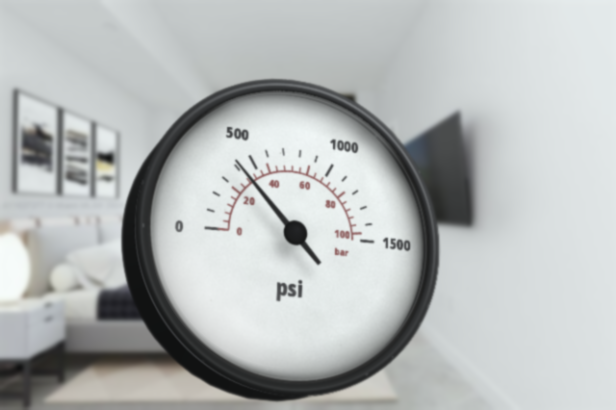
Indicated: 400; psi
